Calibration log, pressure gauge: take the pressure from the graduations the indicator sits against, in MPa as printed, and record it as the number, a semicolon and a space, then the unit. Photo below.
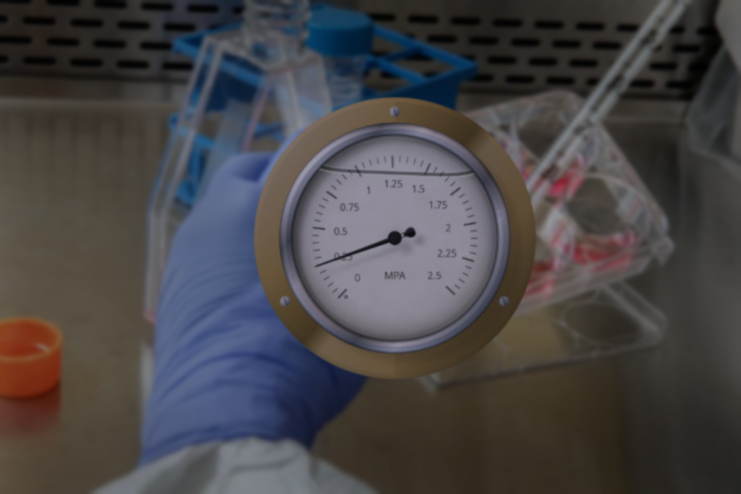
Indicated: 0.25; MPa
